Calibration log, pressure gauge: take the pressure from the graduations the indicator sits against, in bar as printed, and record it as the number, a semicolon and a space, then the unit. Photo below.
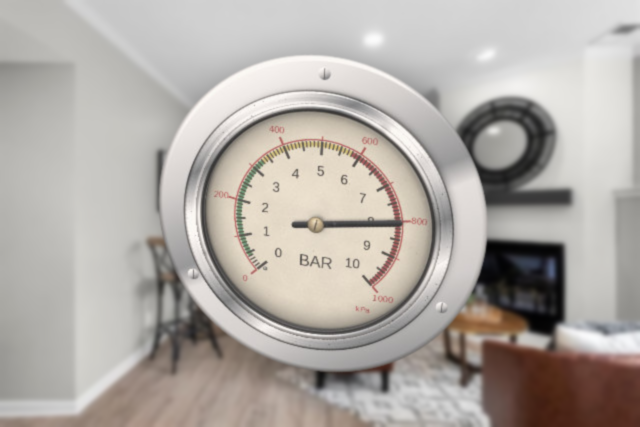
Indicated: 8; bar
